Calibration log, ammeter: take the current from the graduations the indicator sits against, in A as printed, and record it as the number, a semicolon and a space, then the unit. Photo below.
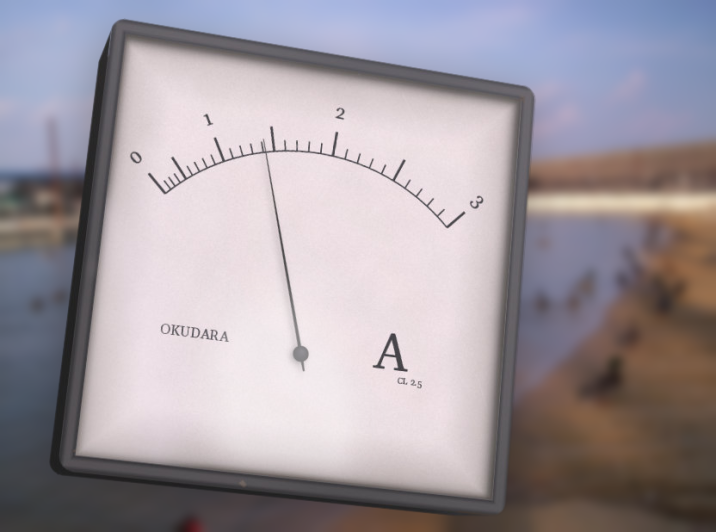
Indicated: 1.4; A
